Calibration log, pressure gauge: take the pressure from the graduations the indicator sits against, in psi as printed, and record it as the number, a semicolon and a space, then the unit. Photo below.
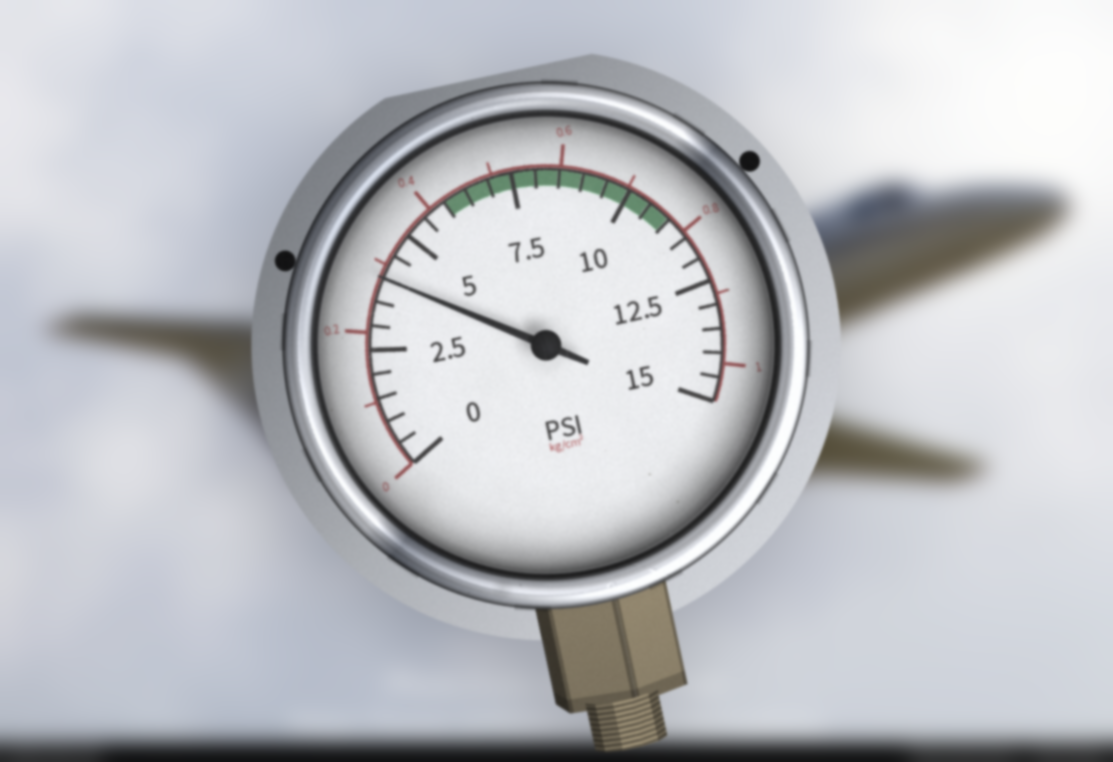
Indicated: 4; psi
